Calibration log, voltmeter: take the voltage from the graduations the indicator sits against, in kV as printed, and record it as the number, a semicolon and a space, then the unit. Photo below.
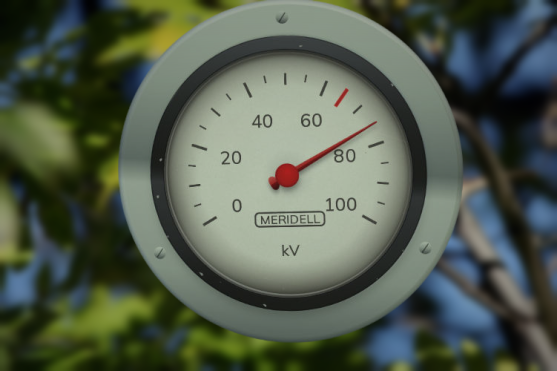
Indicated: 75; kV
